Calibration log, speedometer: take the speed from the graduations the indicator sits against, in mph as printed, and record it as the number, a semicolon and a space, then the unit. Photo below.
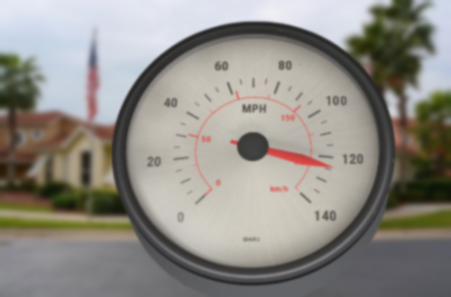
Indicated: 125; mph
